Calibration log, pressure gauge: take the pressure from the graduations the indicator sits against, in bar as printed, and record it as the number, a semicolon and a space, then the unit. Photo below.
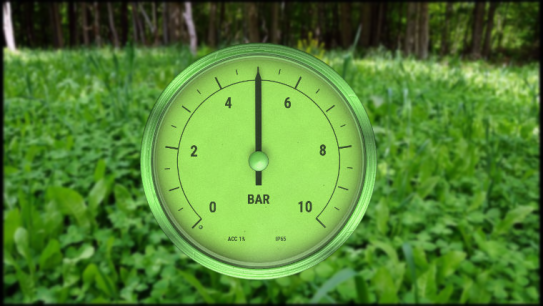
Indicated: 5; bar
